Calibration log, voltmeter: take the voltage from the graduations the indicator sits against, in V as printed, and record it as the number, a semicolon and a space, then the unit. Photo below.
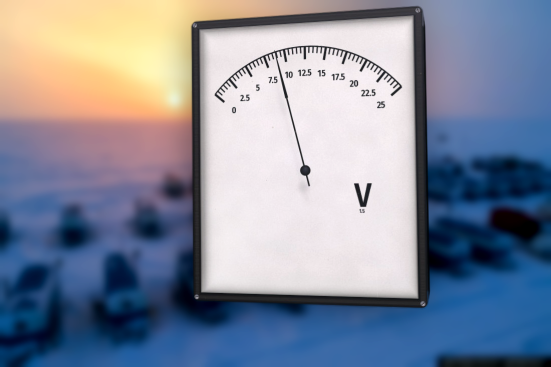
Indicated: 9; V
